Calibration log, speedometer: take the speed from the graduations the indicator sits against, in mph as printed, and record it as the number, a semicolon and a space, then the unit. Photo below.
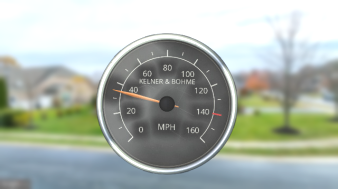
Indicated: 35; mph
